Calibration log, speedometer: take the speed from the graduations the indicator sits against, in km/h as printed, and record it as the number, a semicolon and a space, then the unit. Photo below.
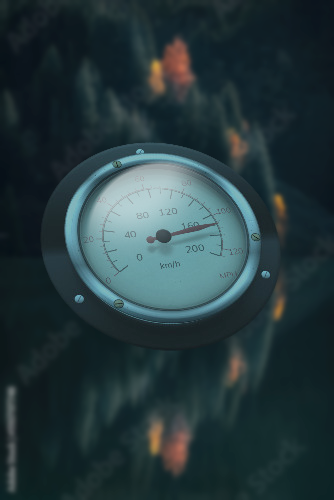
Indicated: 170; km/h
